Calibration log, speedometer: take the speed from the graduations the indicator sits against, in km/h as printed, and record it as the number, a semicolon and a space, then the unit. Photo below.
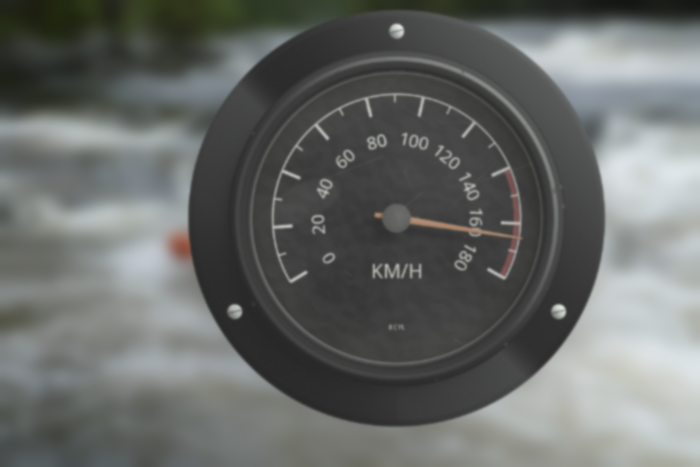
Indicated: 165; km/h
